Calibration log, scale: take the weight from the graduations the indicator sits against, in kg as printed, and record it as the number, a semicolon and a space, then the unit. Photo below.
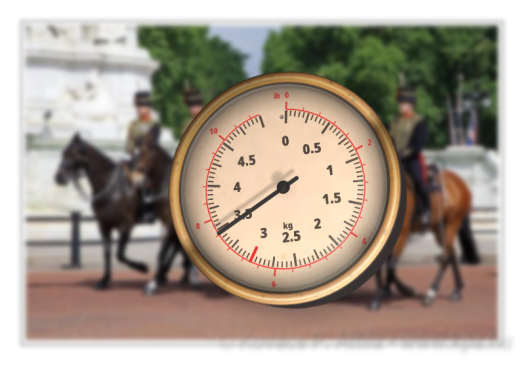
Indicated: 3.45; kg
